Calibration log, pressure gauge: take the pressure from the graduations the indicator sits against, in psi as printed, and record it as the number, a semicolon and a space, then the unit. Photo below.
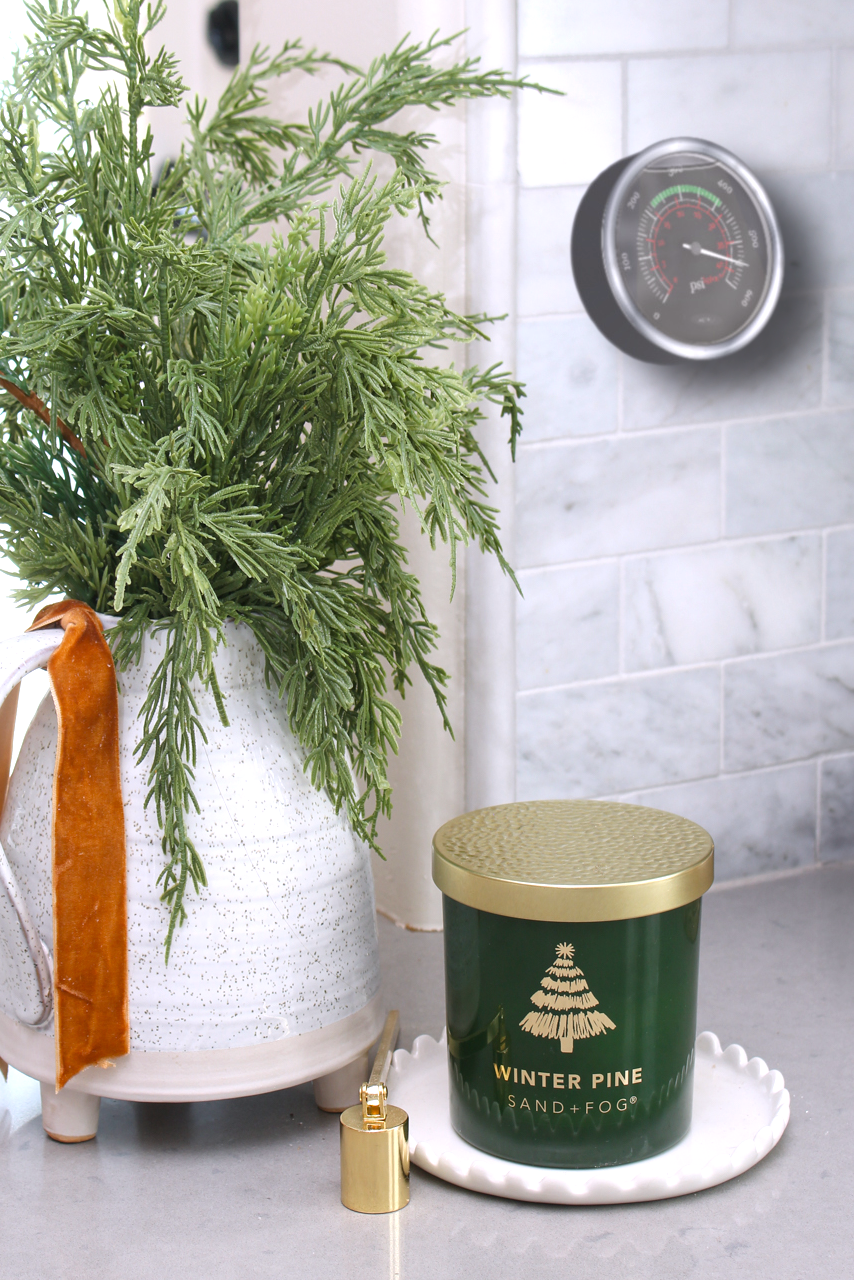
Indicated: 550; psi
